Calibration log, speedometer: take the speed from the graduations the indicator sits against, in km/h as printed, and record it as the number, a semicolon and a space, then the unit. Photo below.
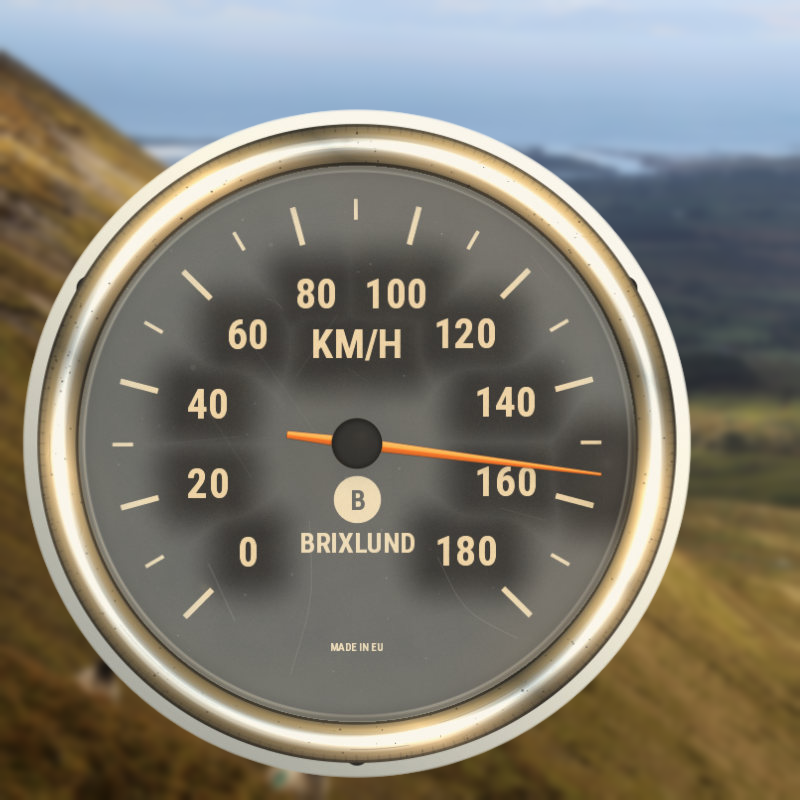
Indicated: 155; km/h
